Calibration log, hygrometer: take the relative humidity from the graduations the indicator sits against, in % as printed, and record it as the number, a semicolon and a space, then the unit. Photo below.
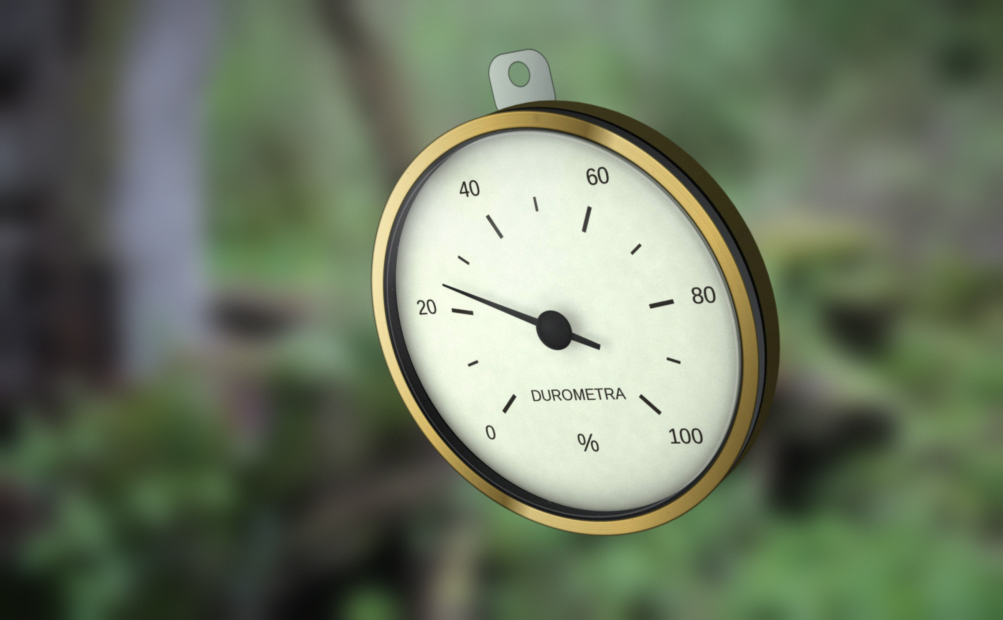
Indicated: 25; %
